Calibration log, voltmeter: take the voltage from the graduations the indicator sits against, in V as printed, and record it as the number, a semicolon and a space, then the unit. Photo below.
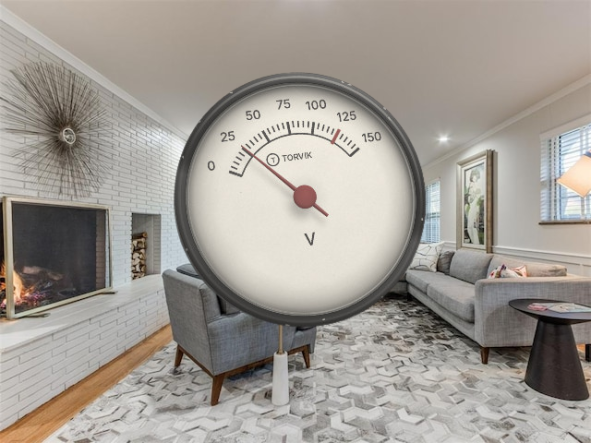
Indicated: 25; V
